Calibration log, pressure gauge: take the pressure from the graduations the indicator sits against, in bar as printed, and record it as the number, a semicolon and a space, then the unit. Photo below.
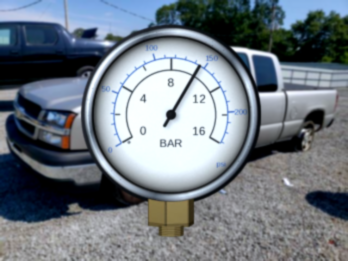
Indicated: 10; bar
